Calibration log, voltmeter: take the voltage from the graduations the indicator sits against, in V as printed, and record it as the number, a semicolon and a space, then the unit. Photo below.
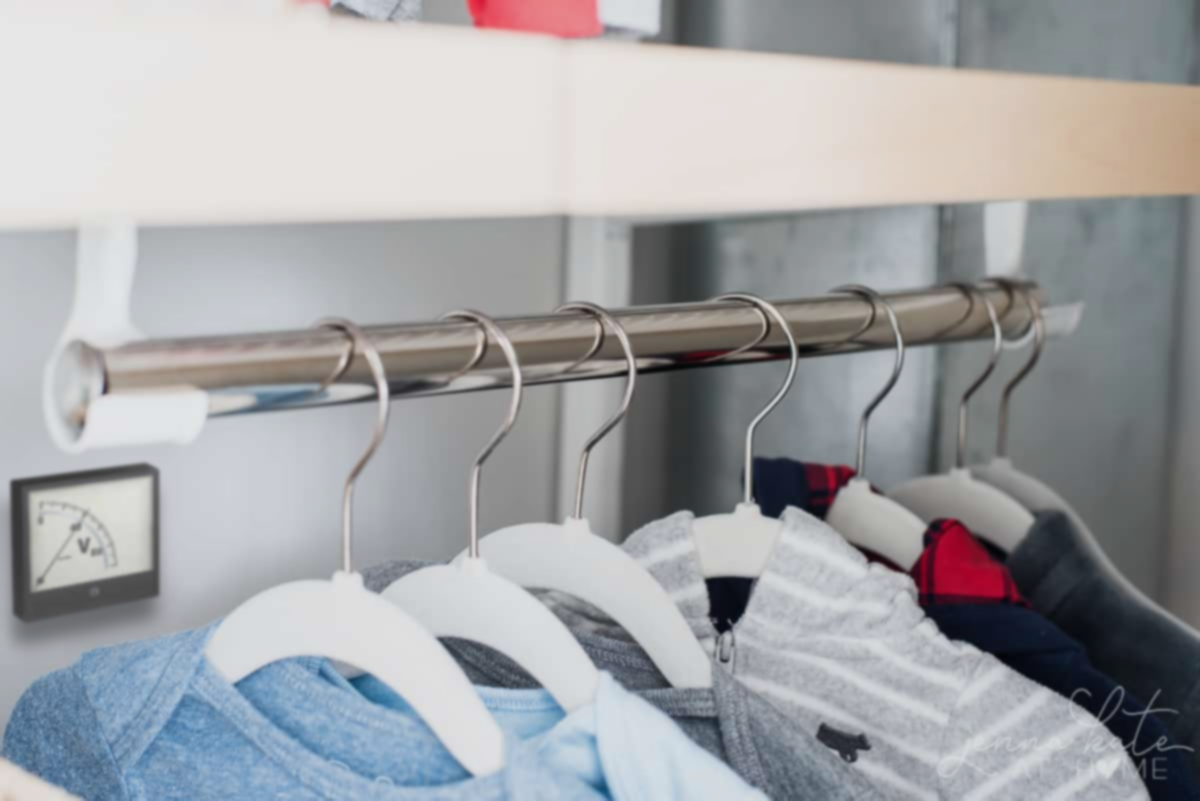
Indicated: 40; V
